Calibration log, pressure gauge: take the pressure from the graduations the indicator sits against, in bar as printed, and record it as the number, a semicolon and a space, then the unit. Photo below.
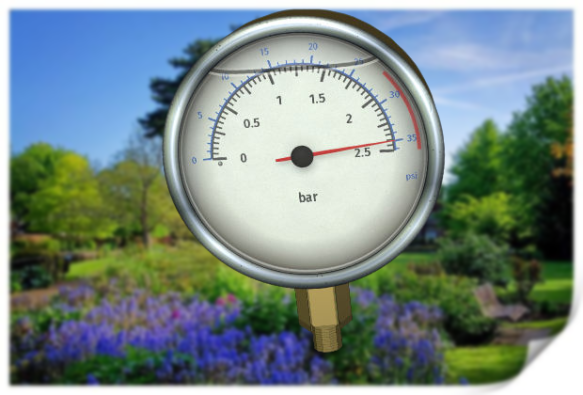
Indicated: 2.4; bar
